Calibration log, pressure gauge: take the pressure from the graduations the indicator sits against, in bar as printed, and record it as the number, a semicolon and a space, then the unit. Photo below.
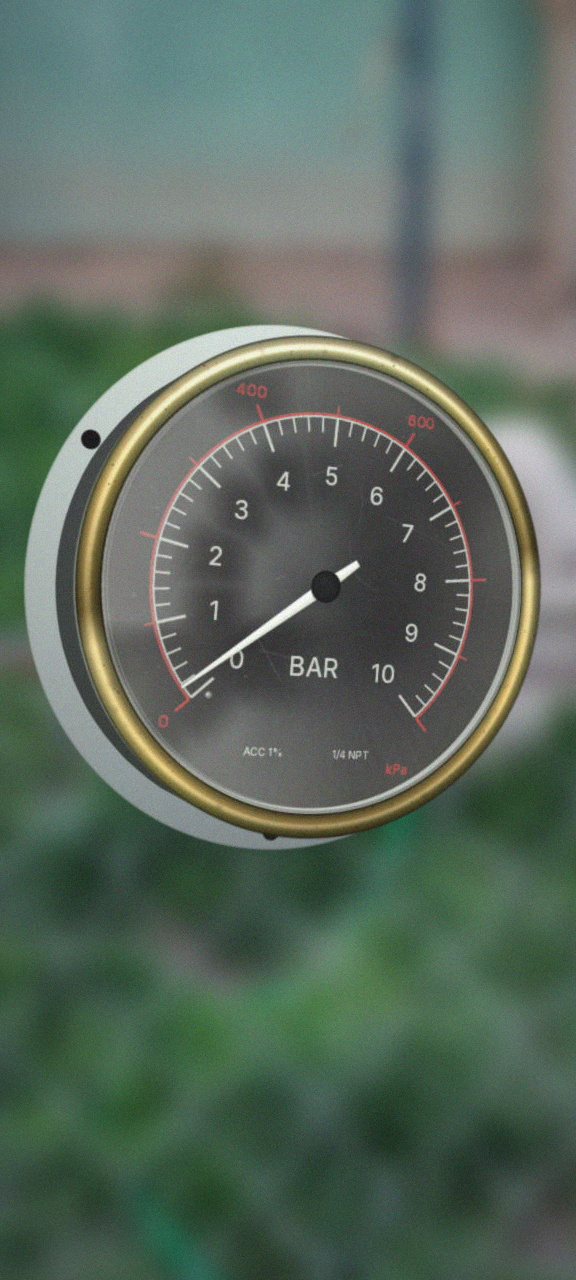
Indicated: 0.2; bar
